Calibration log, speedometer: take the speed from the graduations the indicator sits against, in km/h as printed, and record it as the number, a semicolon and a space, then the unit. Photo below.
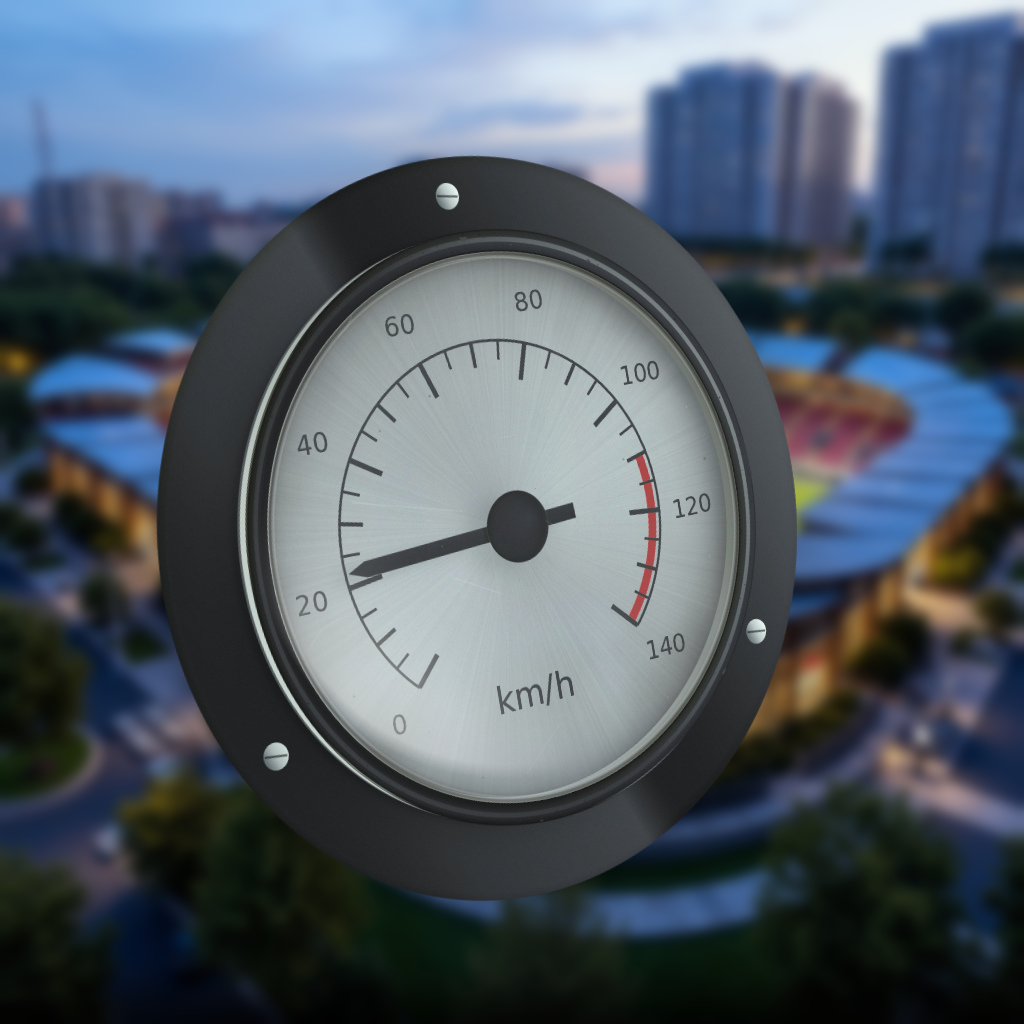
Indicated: 22.5; km/h
